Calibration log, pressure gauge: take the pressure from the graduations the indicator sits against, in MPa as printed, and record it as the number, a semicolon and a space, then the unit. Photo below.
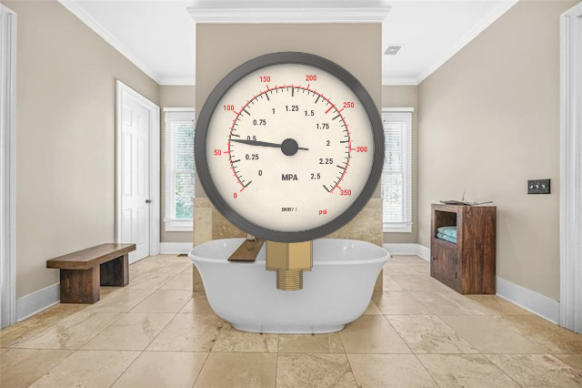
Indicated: 0.45; MPa
